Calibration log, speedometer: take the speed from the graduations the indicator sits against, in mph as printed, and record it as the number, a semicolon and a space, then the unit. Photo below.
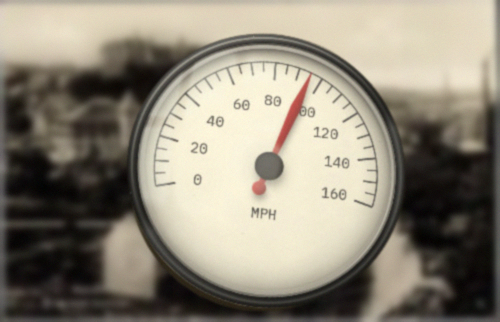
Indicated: 95; mph
